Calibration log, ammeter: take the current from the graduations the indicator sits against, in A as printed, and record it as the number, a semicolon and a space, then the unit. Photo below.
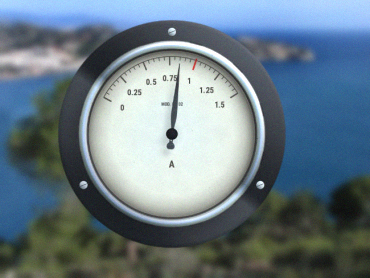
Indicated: 0.85; A
